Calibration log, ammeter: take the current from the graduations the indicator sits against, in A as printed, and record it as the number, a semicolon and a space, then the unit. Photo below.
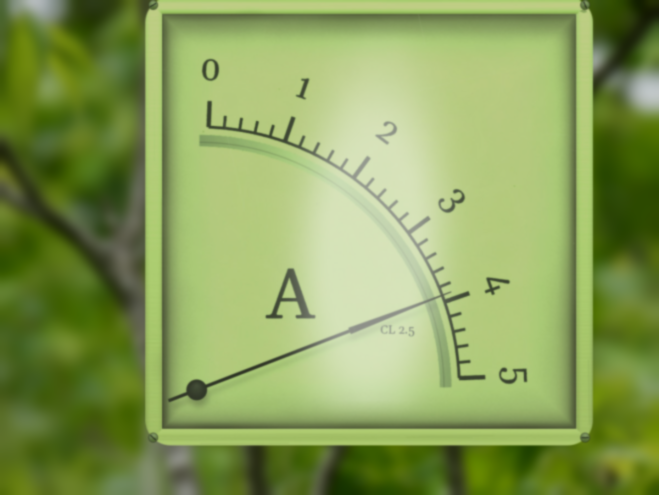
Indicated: 3.9; A
